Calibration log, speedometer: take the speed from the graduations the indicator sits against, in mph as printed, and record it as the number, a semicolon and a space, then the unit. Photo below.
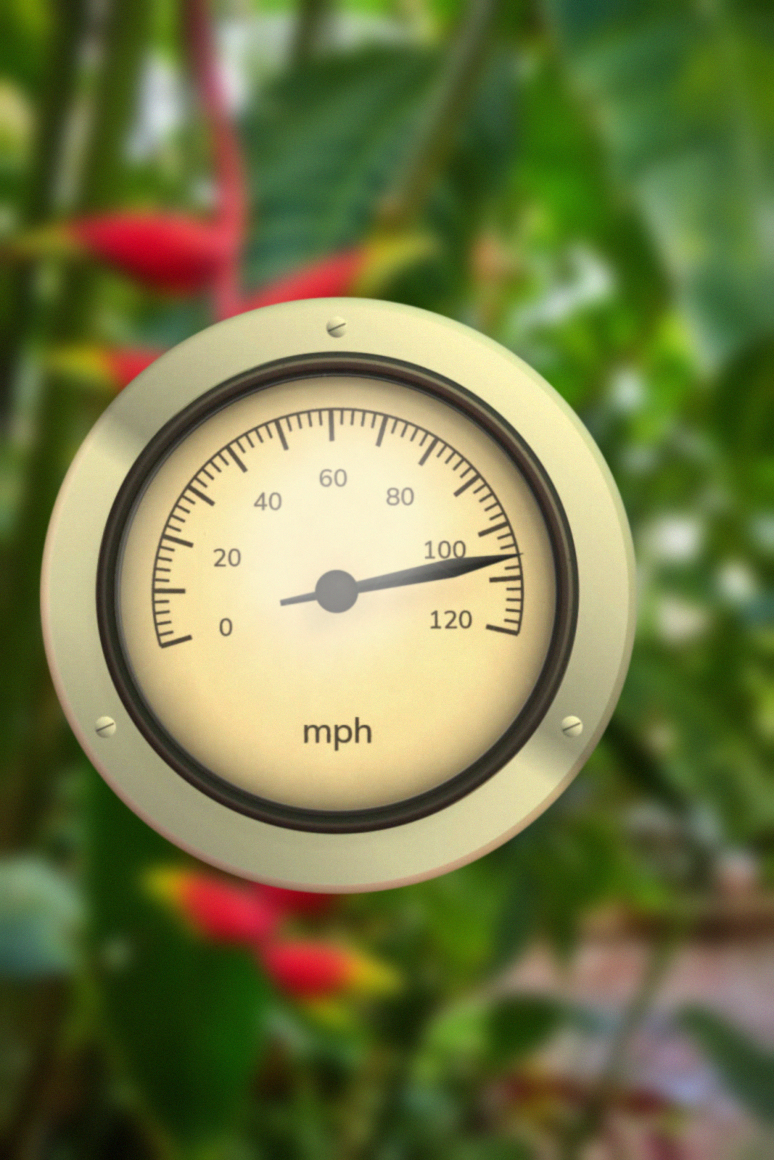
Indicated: 106; mph
